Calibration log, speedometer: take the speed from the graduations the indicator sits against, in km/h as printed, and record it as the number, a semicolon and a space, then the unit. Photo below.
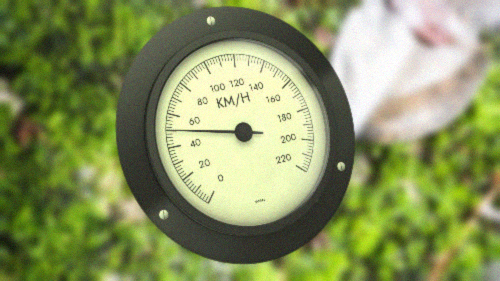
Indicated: 50; km/h
